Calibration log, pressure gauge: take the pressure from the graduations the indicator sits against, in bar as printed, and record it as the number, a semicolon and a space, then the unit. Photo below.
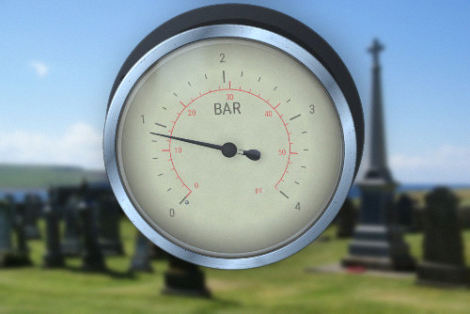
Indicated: 0.9; bar
